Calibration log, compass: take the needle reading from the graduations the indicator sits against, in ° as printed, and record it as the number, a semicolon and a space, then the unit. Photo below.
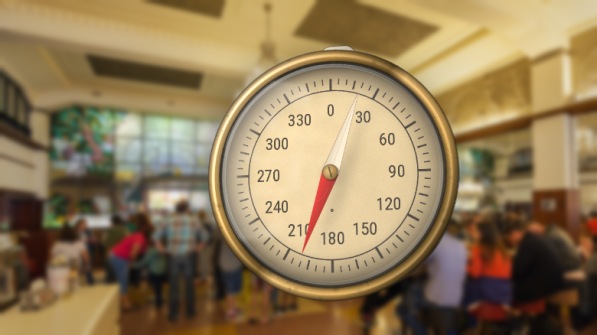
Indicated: 200; °
